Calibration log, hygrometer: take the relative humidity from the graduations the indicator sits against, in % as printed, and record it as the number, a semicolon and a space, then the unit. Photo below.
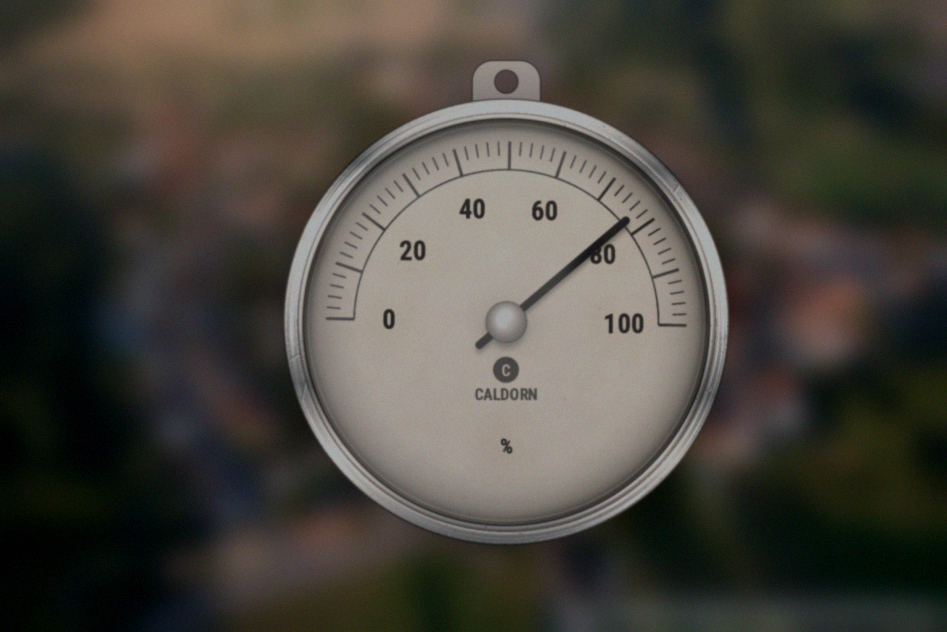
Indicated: 77; %
